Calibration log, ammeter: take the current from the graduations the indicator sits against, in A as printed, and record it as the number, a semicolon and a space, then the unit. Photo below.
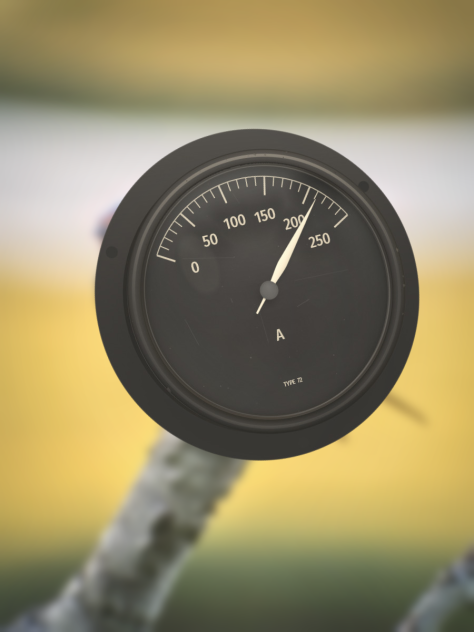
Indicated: 210; A
